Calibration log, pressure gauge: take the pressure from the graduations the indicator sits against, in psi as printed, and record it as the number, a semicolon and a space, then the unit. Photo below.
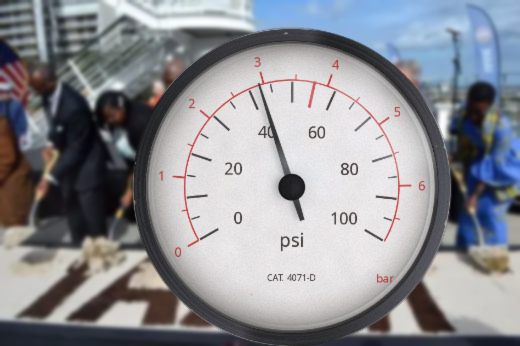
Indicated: 42.5; psi
